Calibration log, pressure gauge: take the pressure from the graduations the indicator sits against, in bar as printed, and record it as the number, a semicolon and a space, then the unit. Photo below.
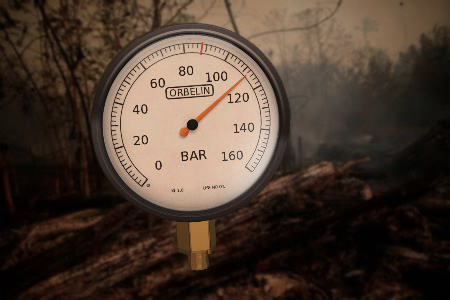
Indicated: 112; bar
